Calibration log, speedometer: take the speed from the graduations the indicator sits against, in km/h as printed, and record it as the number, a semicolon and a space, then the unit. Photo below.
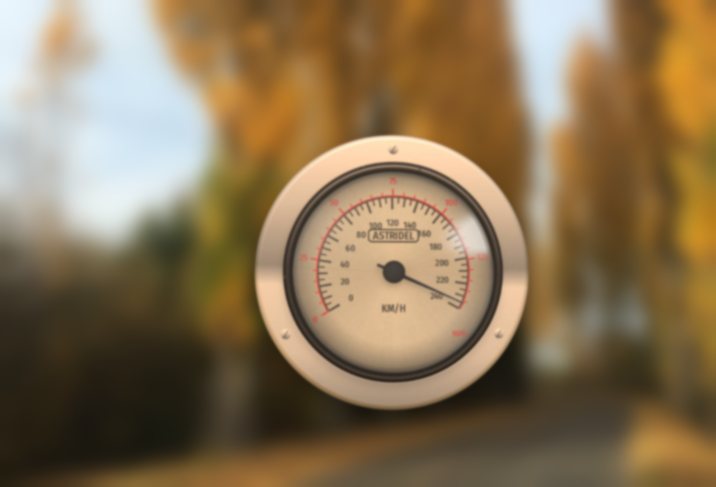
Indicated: 235; km/h
